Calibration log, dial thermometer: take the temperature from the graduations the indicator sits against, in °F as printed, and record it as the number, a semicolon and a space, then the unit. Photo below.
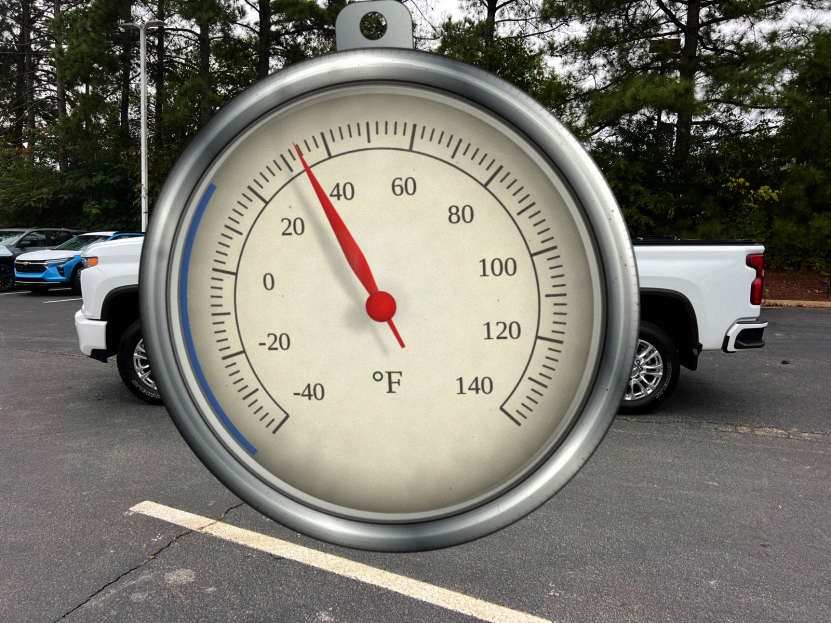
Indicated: 34; °F
